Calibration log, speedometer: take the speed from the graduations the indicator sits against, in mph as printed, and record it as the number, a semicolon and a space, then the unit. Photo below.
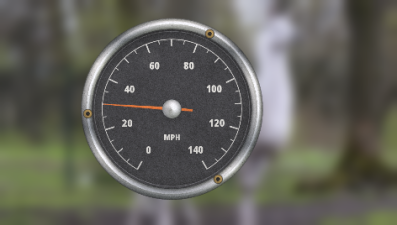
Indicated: 30; mph
